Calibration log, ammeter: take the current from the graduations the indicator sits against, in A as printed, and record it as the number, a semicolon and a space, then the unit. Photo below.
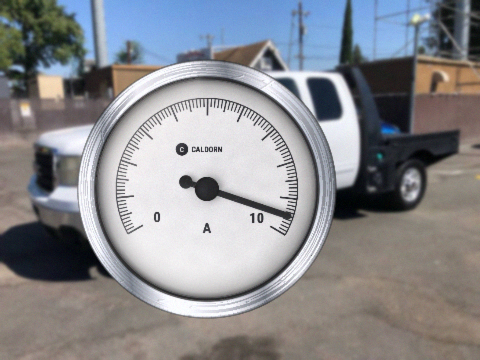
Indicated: 9.5; A
